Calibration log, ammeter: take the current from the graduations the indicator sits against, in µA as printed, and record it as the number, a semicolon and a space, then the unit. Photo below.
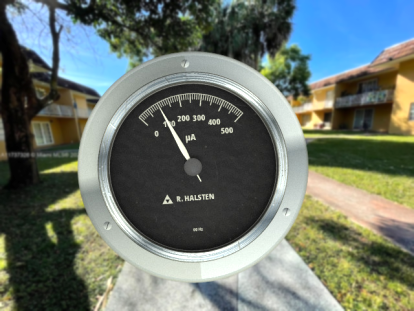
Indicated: 100; µA
